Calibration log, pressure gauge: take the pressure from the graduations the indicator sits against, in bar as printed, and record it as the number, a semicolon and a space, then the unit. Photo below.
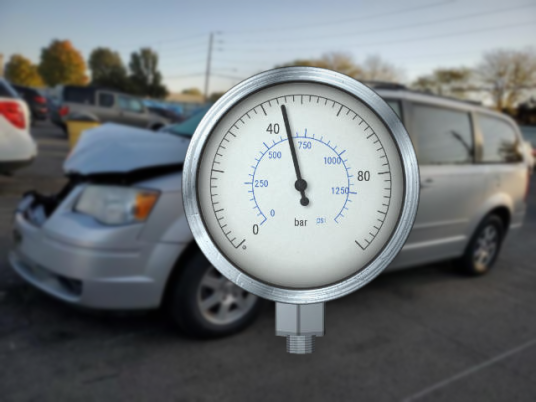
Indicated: 45; bar
